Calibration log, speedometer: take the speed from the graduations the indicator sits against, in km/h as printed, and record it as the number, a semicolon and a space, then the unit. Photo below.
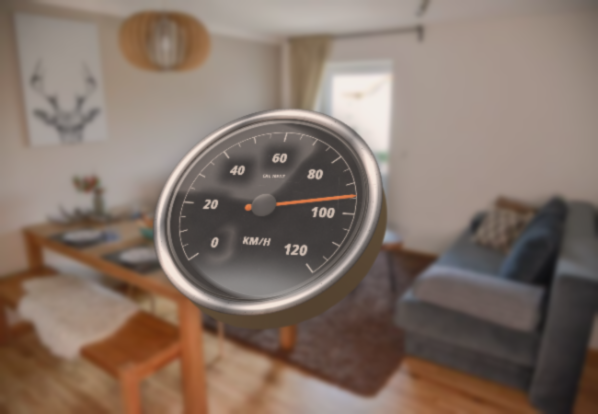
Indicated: 95; km/h
